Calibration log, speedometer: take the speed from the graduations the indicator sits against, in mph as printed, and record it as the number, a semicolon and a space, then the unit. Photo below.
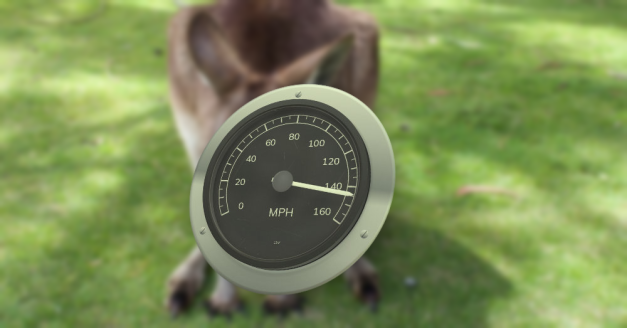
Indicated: 145; mph
